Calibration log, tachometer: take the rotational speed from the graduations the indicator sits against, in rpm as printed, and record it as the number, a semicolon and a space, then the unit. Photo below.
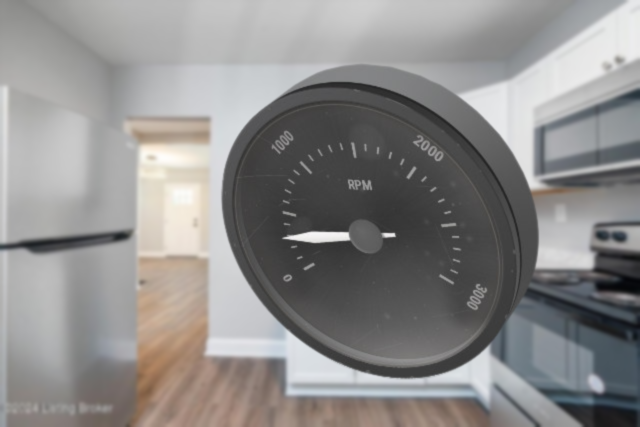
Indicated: 300; rpm
